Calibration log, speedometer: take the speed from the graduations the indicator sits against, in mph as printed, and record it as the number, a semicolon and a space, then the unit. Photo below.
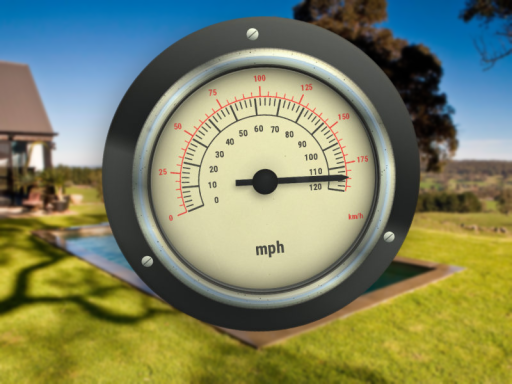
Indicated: 114; mph
